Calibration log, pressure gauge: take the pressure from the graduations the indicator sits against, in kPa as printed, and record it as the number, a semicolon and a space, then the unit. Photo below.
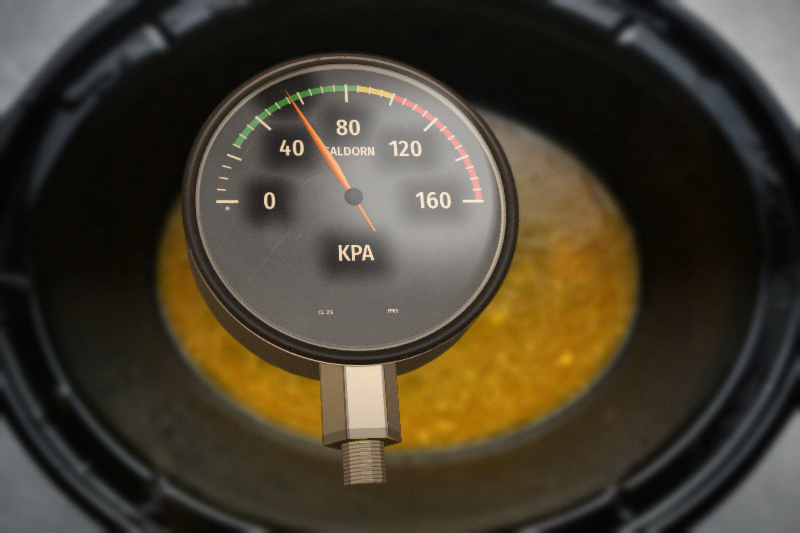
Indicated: 55; kPa
